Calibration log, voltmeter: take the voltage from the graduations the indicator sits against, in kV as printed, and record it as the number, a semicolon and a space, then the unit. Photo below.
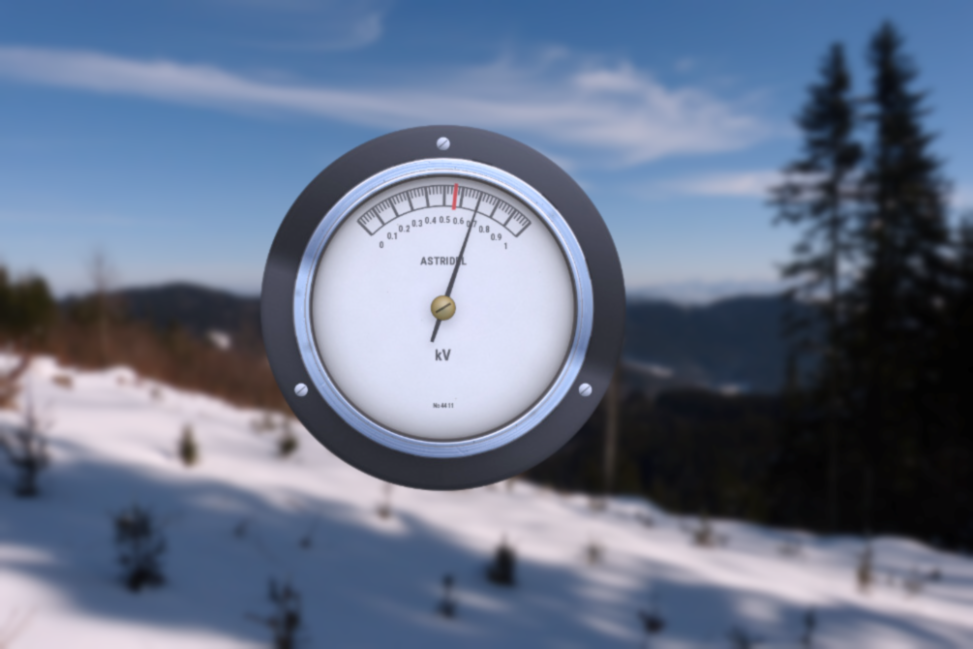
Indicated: 0.7; kV
